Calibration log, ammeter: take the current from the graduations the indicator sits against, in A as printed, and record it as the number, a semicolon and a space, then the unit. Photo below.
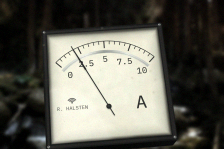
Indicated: 2; A
